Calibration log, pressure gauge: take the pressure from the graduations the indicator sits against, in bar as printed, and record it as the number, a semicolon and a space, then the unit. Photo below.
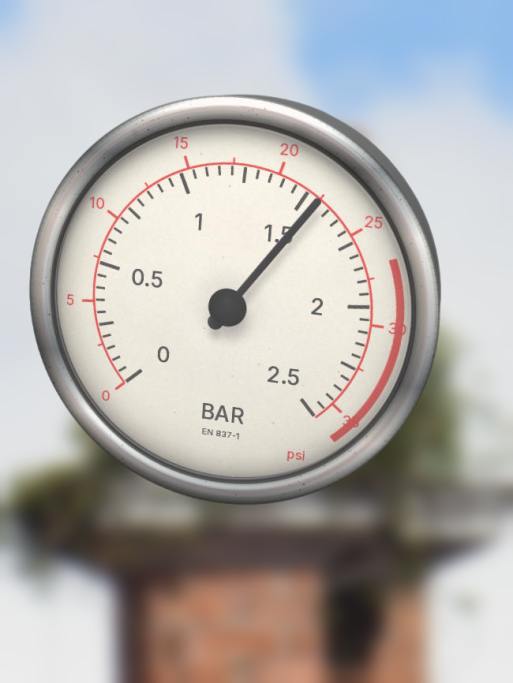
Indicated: 1.55; bar
